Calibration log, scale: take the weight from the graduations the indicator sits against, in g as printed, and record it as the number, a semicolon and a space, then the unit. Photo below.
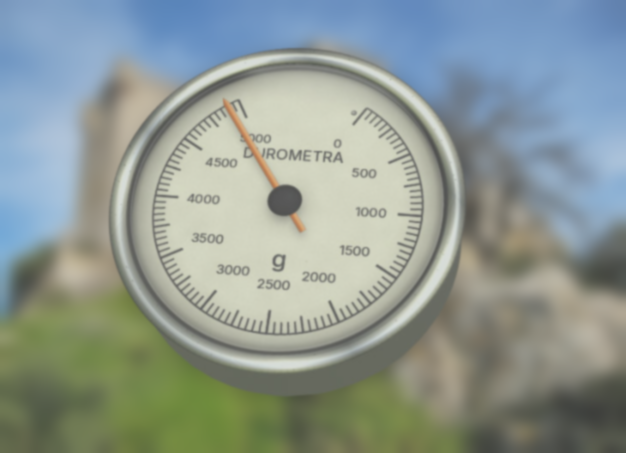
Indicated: 4900; g
